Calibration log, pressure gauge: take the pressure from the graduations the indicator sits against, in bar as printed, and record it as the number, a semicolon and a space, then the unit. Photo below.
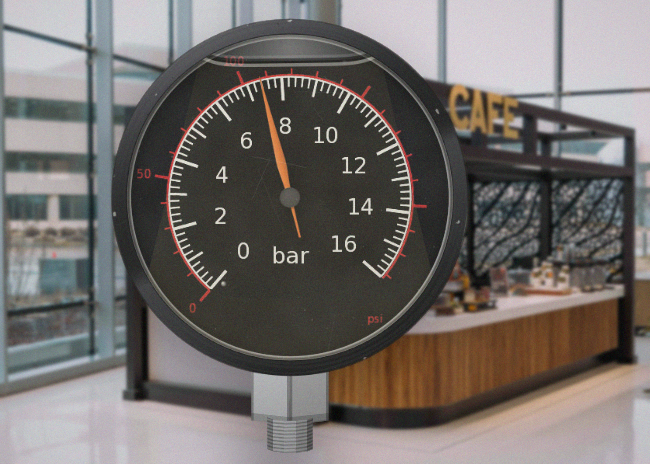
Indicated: 7.4; bar
